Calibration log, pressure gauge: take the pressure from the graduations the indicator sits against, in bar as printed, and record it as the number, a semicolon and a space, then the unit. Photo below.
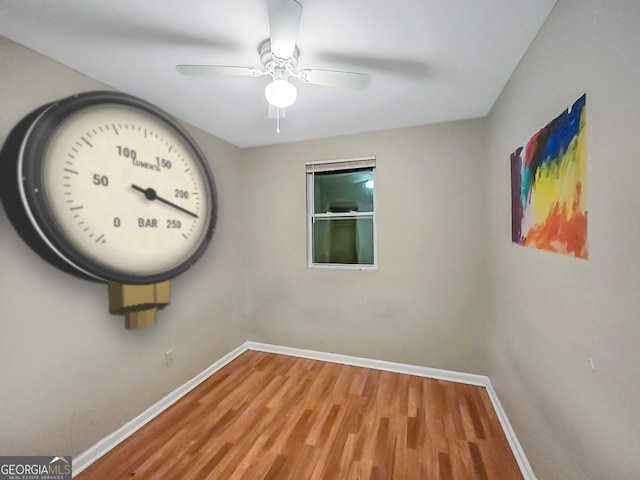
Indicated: 225; bar
